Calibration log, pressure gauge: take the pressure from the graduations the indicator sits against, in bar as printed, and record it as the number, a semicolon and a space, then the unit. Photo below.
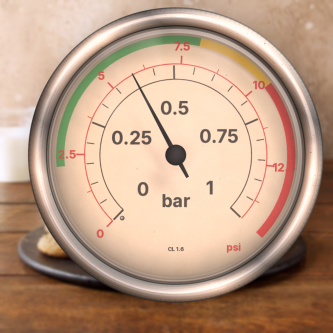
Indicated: 0.4; bar
